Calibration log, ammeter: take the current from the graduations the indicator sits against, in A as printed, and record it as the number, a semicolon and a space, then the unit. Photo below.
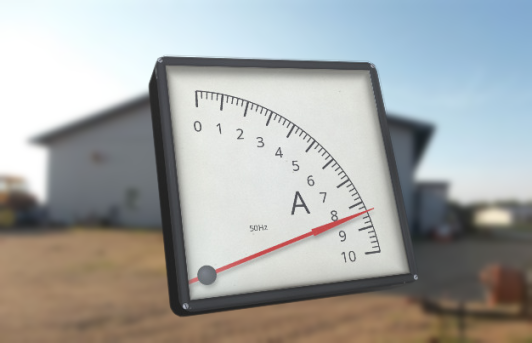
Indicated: 8.4; A
